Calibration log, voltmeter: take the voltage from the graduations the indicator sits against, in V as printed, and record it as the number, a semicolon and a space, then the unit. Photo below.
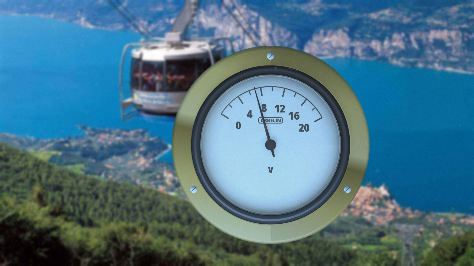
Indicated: 7; V
